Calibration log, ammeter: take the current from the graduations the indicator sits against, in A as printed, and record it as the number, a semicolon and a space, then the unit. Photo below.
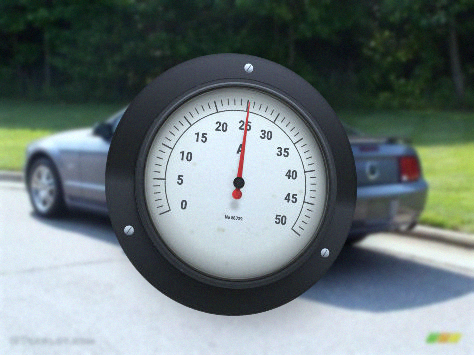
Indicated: 25; A
